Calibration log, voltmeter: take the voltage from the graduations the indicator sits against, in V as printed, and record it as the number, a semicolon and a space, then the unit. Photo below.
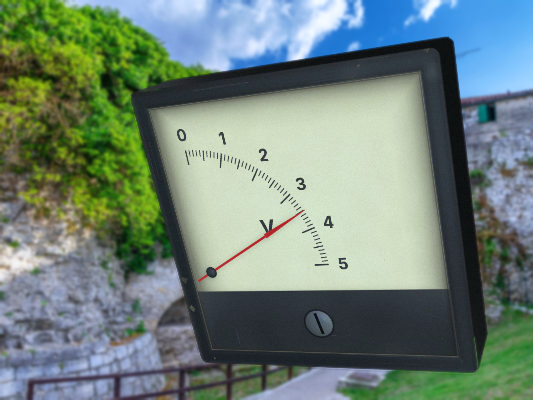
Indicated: 3.5; V
